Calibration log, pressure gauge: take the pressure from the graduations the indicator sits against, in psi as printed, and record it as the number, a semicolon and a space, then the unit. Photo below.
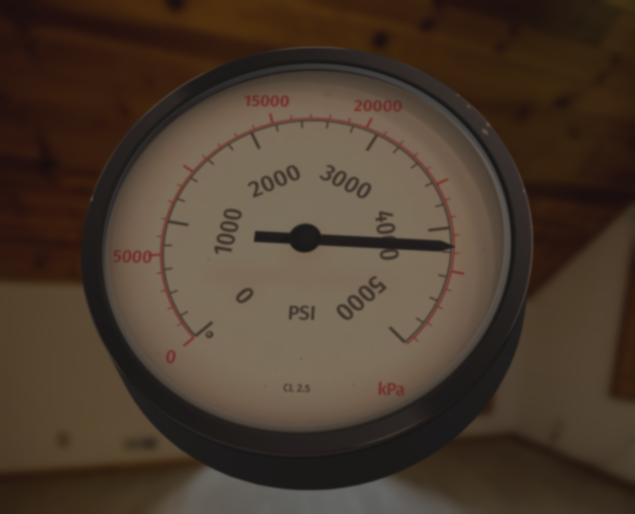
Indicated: 4200; psi
